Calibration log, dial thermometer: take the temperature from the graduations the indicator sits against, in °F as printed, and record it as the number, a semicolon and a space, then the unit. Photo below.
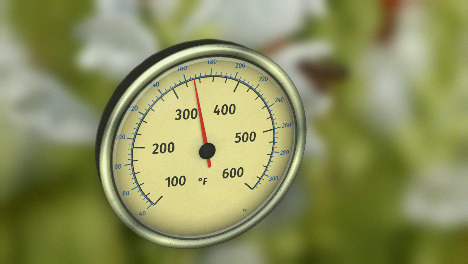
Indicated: 330; °F
